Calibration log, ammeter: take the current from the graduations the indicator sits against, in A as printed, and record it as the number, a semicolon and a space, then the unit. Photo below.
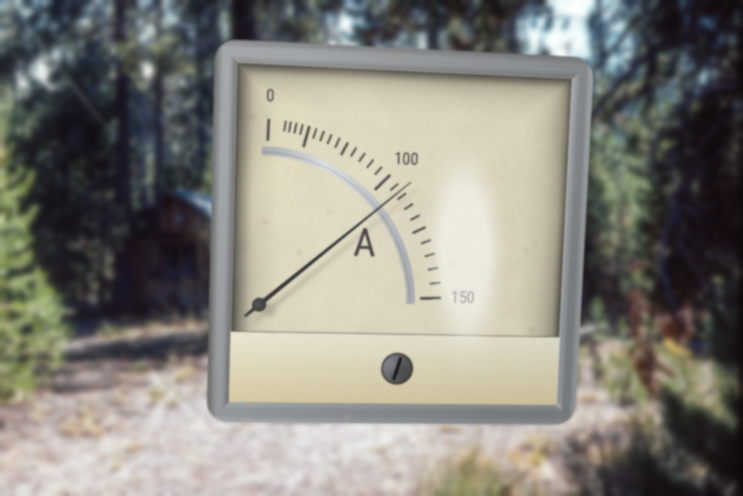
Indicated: 107.5; A
